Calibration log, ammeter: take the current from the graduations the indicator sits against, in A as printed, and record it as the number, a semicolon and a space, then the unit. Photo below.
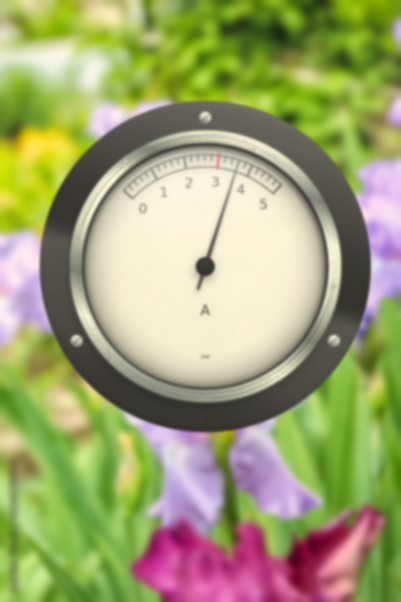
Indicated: 3.6; A
